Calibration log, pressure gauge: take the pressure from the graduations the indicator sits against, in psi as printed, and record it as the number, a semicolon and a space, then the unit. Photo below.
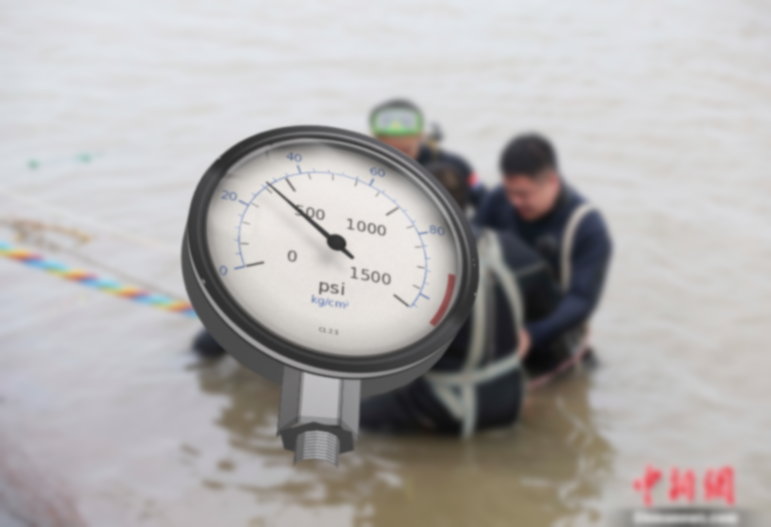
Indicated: 400; psi
